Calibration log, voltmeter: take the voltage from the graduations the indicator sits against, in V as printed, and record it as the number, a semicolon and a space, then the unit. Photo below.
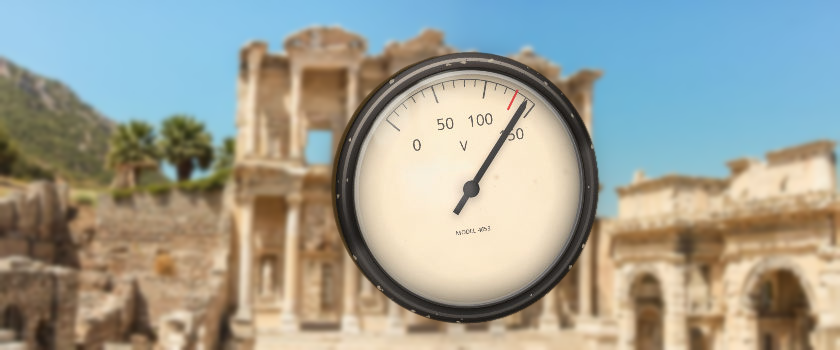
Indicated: 140; V
